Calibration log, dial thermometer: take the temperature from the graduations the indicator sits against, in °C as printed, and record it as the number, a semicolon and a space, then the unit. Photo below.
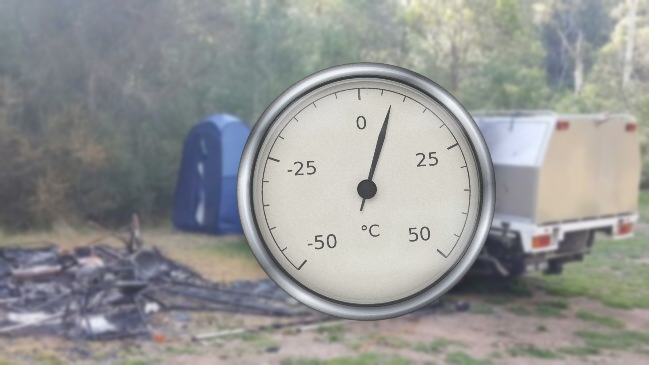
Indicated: 7.5; °C
